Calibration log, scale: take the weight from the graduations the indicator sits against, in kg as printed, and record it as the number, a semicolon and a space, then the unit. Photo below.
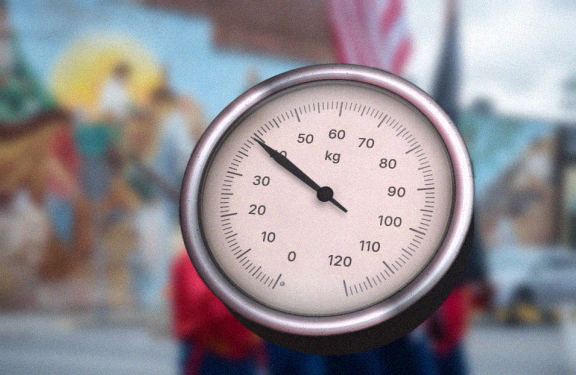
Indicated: 39; kg
